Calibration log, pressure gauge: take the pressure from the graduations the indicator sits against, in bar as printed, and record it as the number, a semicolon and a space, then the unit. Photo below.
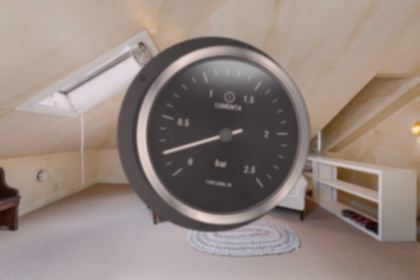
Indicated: 0.2; bar
